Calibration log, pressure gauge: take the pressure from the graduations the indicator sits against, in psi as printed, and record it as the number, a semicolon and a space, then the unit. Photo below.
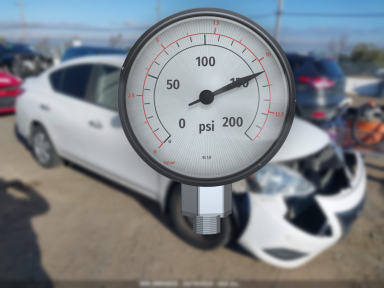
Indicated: 150; psi
